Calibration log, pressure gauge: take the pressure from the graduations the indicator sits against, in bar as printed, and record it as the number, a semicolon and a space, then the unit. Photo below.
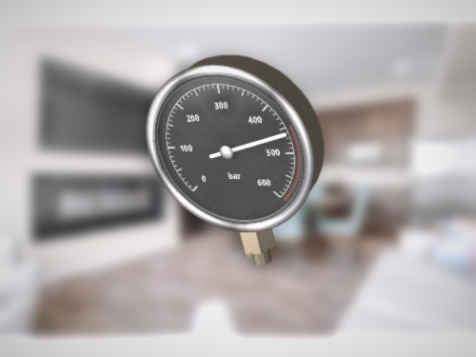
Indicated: 460; bar
